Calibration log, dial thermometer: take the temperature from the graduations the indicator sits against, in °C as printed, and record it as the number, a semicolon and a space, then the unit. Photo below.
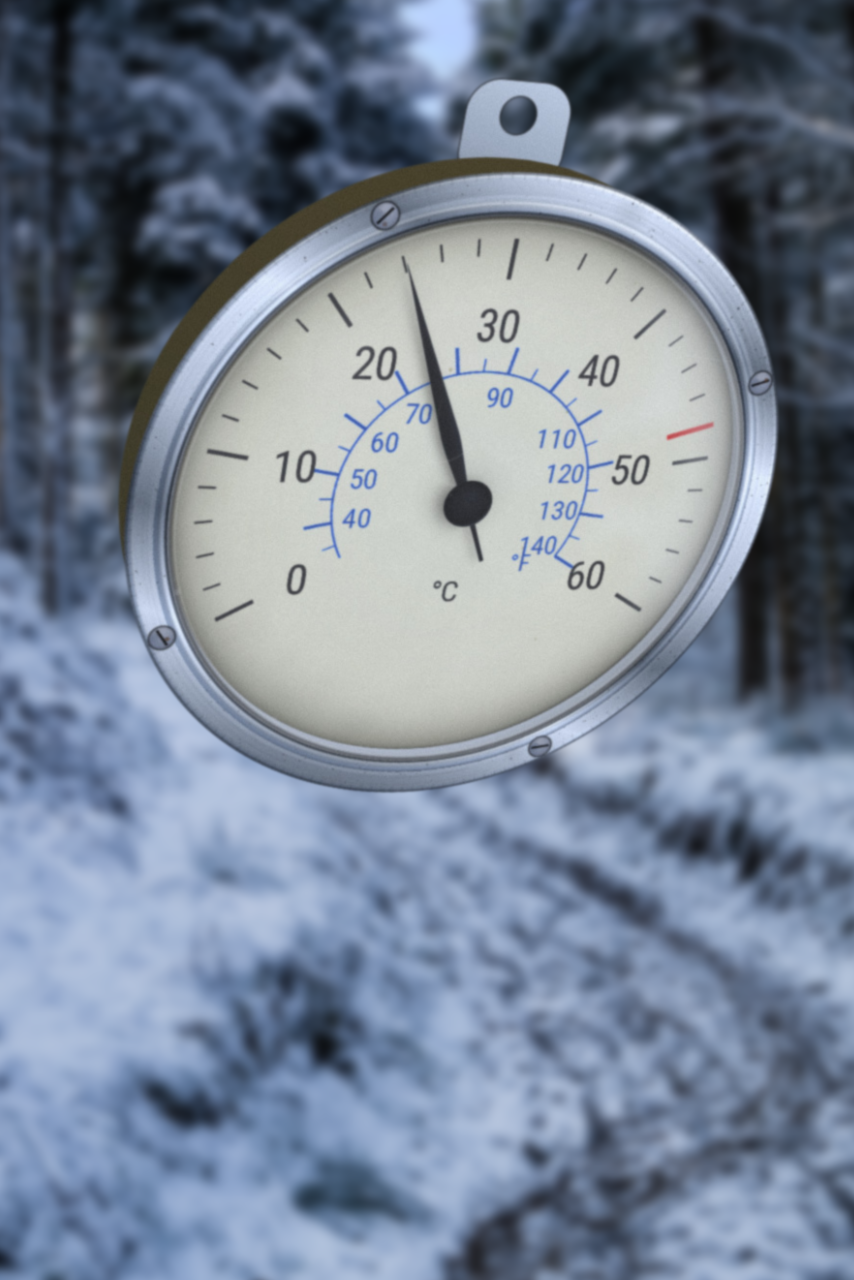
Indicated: 24; °C
